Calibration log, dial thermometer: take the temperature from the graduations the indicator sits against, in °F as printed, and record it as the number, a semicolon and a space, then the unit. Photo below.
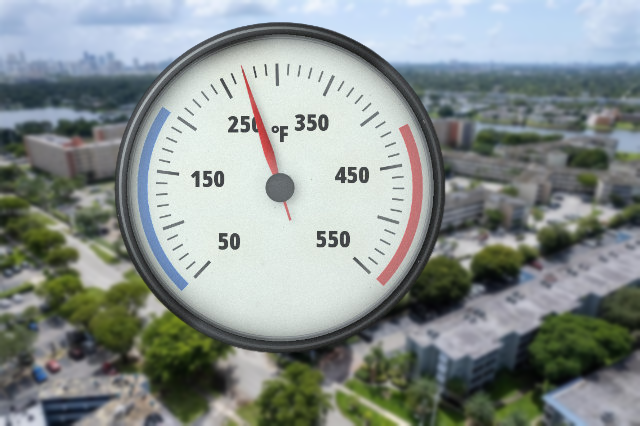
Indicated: 270; °F
